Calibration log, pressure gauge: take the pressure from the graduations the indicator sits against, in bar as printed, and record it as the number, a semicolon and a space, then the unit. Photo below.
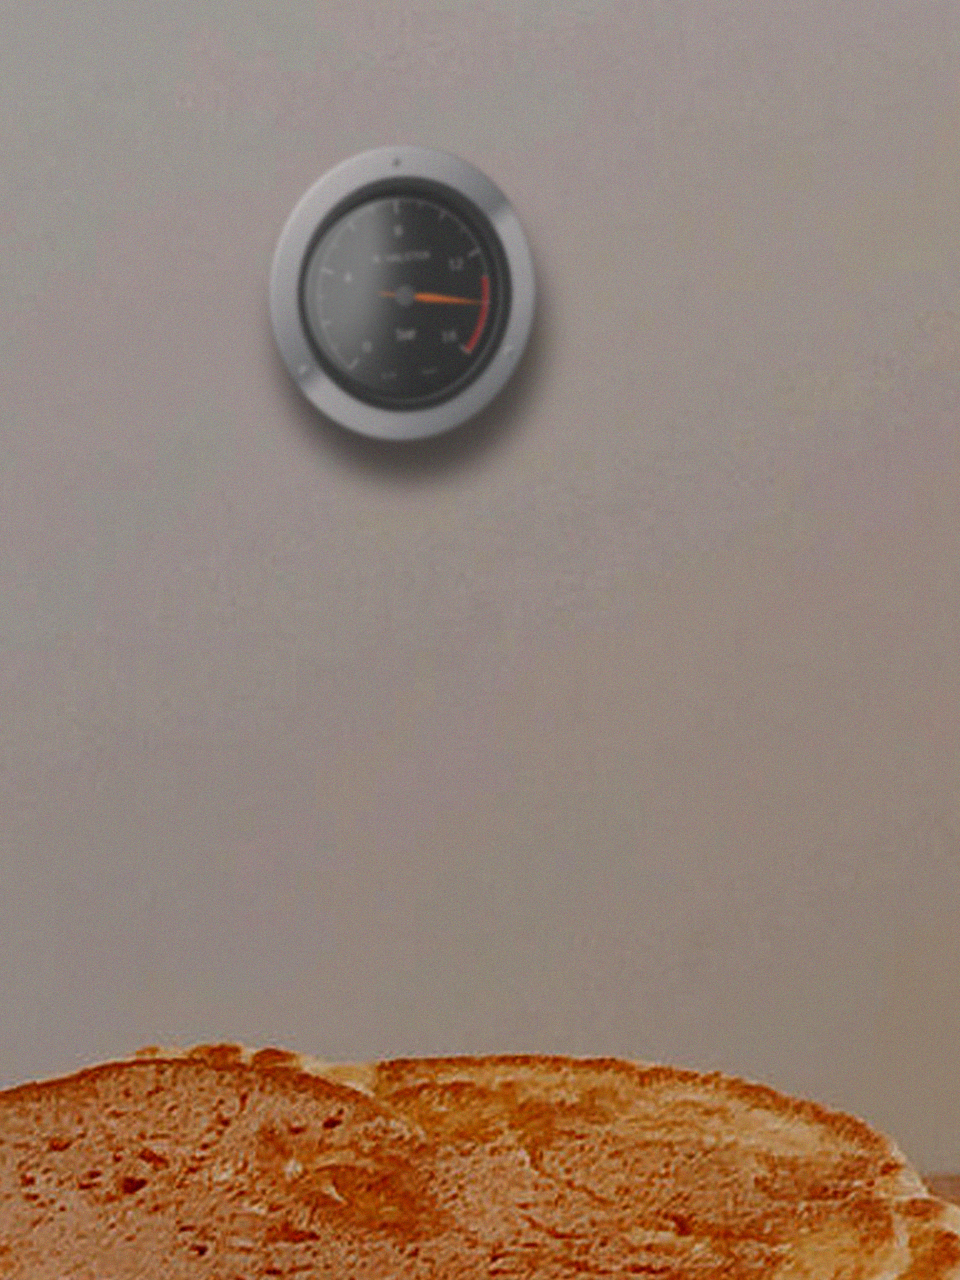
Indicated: 14; bar
